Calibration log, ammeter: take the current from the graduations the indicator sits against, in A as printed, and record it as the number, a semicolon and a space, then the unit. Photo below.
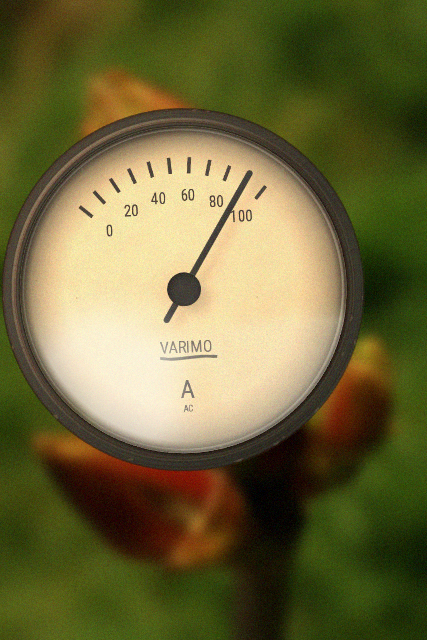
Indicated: 90; A
